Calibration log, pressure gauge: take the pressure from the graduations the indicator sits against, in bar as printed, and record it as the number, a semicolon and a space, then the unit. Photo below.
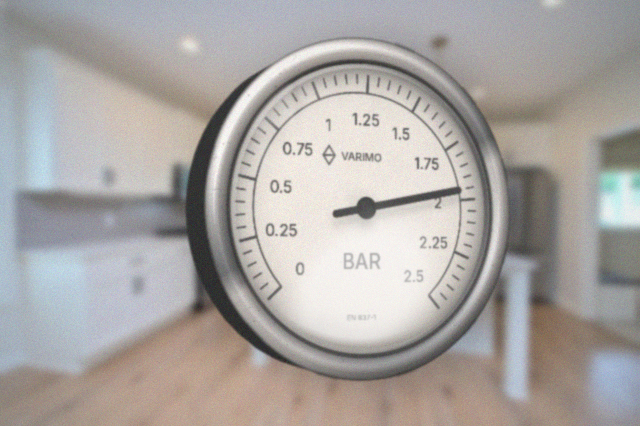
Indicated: 1.95; bar
